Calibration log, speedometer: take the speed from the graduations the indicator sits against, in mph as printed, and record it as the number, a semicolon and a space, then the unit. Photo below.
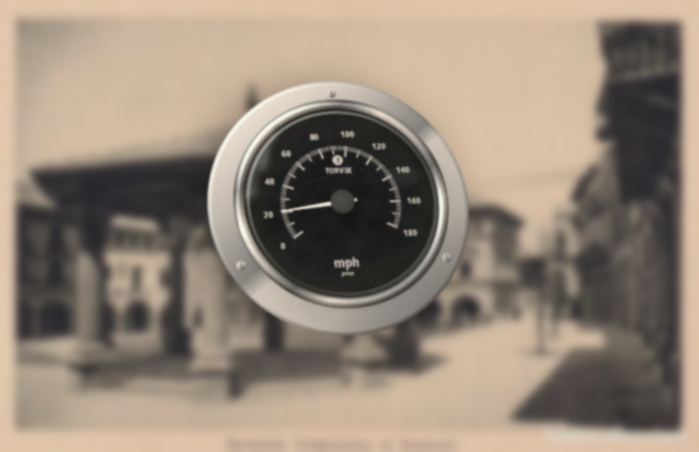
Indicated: 20; mph
